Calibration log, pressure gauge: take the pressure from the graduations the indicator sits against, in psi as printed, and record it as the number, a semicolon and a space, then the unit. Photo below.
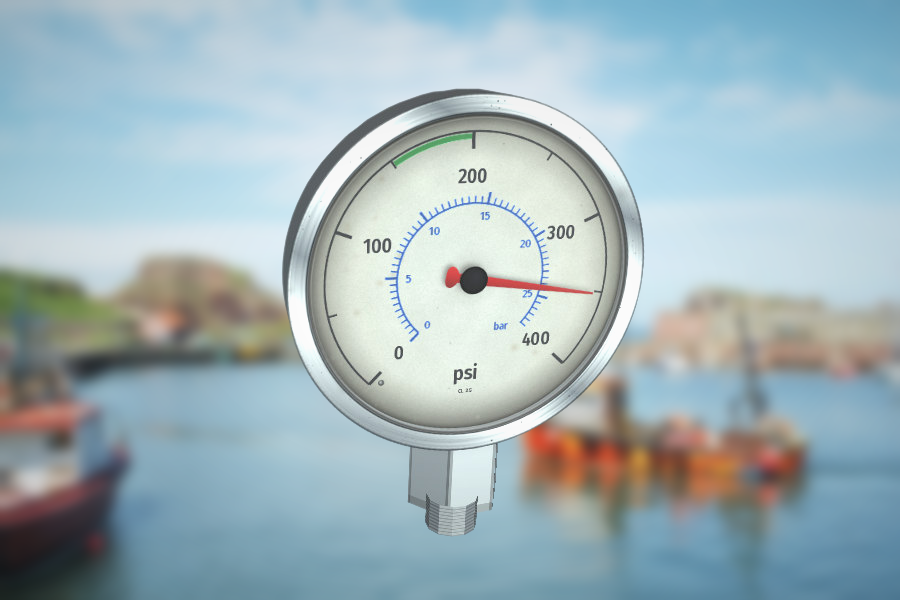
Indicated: 350; psi
